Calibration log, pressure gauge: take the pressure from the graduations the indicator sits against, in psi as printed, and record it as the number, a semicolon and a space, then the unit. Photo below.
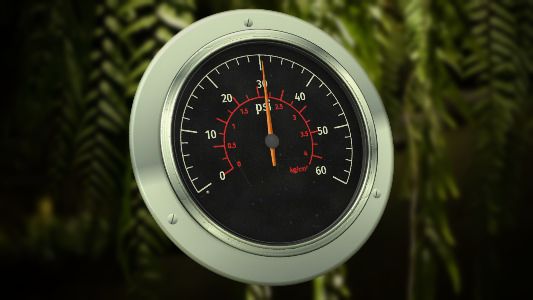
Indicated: 30; psi
